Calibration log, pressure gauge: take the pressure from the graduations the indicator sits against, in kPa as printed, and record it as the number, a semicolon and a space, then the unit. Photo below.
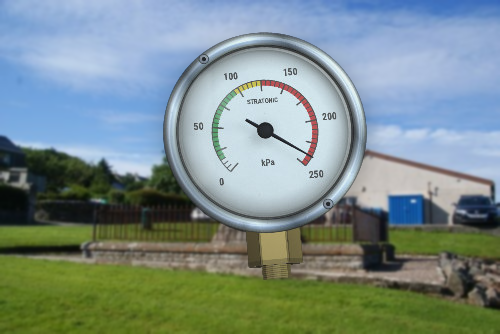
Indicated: 240; kPa
